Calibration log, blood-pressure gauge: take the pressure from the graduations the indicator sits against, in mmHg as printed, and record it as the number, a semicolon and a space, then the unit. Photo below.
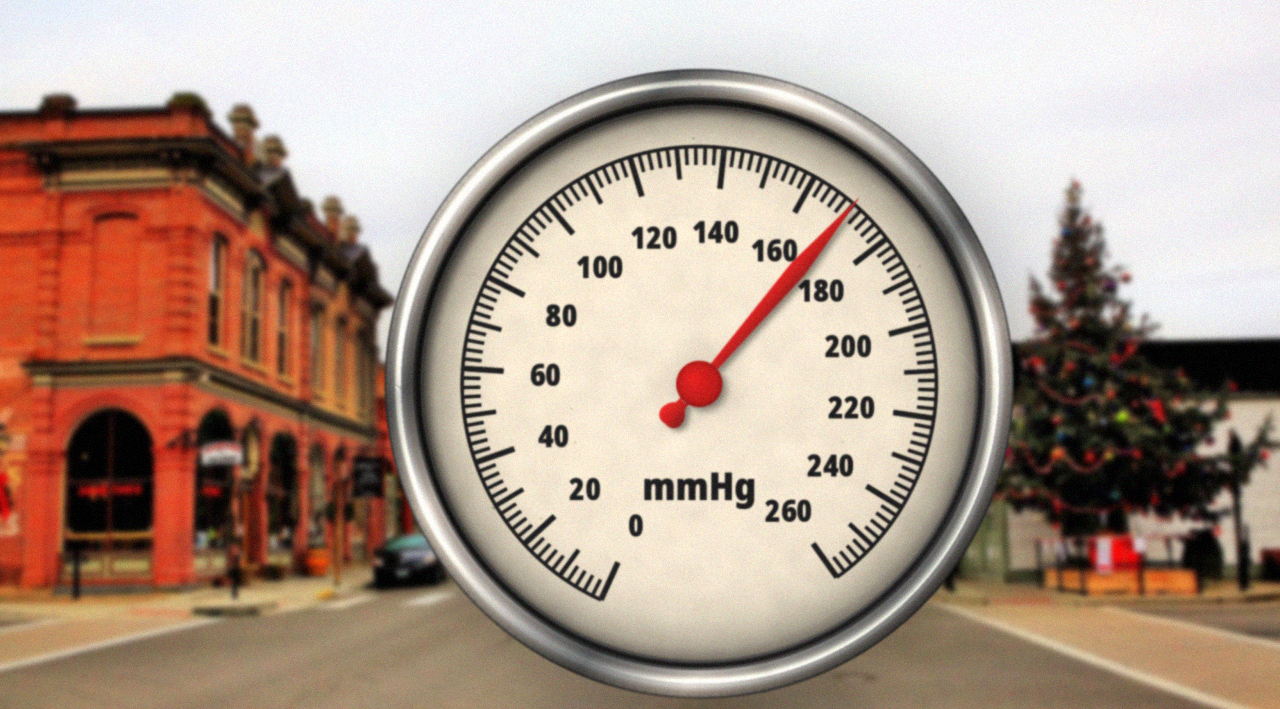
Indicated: 170; mmHg
